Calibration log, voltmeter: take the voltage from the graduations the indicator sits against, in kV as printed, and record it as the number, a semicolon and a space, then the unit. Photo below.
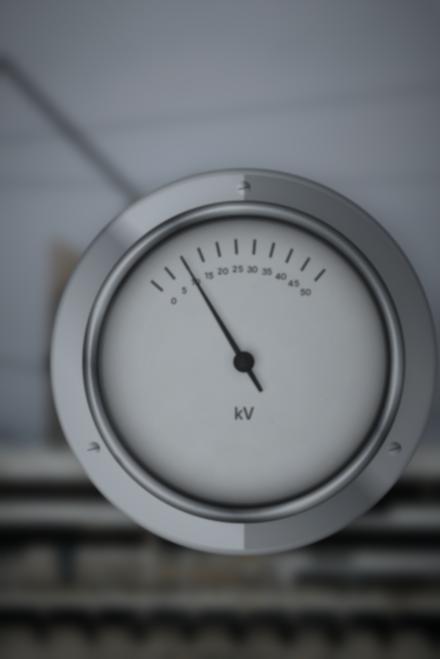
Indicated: 10; kV
